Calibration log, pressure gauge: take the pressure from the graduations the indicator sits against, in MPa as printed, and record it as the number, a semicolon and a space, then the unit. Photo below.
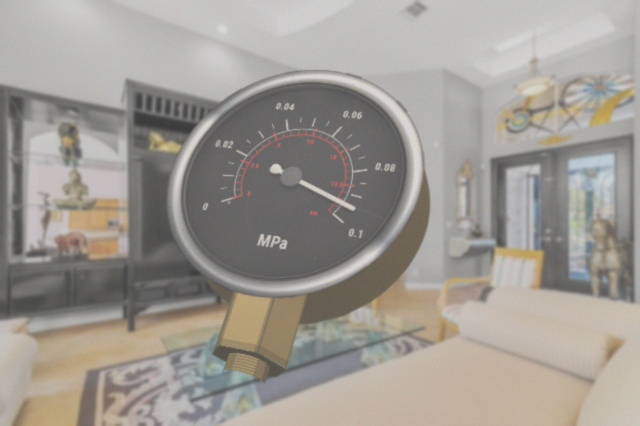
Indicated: 0.095; MPa
